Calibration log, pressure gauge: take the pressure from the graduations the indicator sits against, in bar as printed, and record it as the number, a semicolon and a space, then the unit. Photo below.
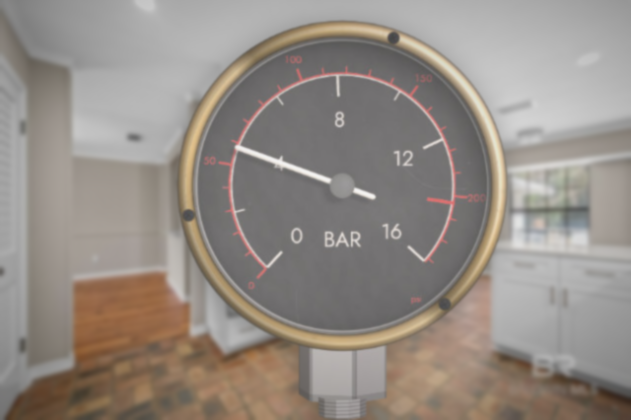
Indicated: 4; bar
